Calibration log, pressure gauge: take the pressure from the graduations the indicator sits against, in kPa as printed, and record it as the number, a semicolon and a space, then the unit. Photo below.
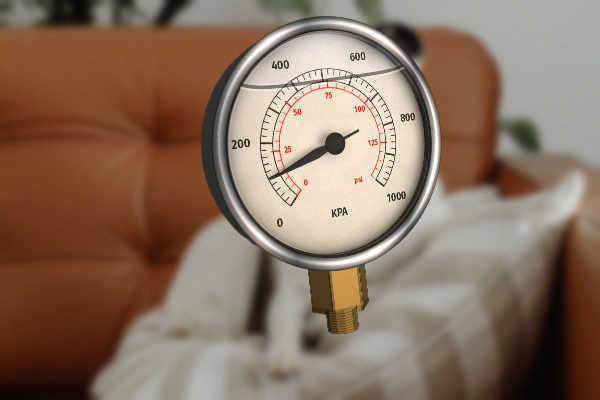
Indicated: 100; kPa
